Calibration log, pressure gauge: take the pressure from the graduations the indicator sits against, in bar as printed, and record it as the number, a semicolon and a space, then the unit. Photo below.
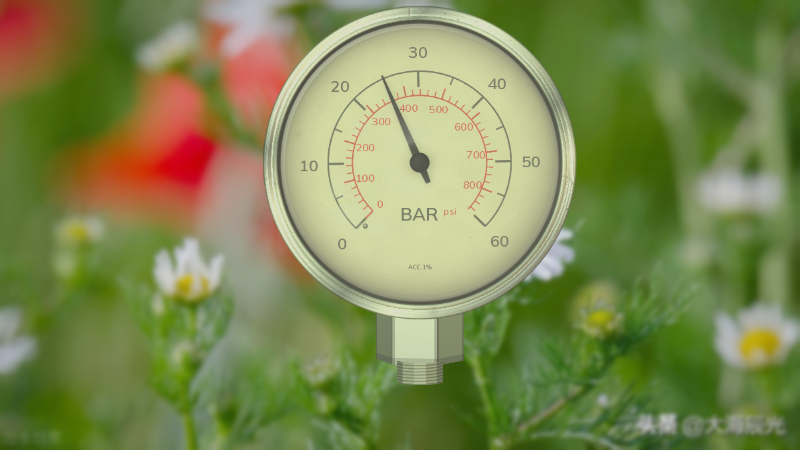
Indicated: 25; bar
